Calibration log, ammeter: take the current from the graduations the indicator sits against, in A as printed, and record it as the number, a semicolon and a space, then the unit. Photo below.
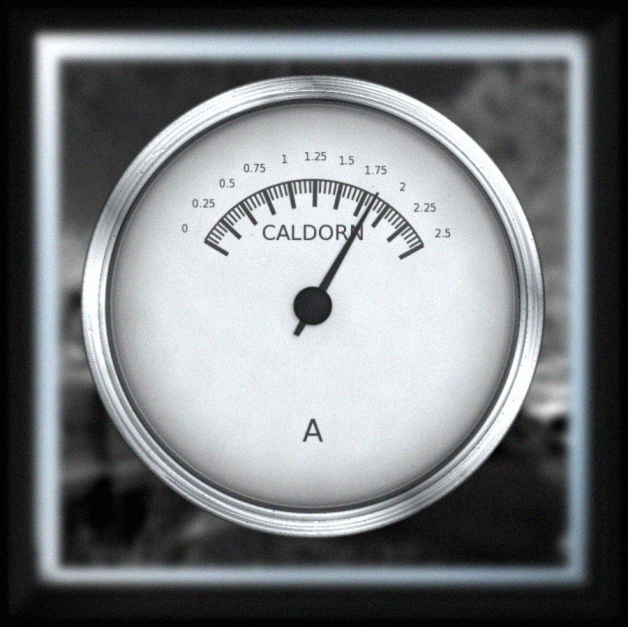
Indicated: 1.85; A
